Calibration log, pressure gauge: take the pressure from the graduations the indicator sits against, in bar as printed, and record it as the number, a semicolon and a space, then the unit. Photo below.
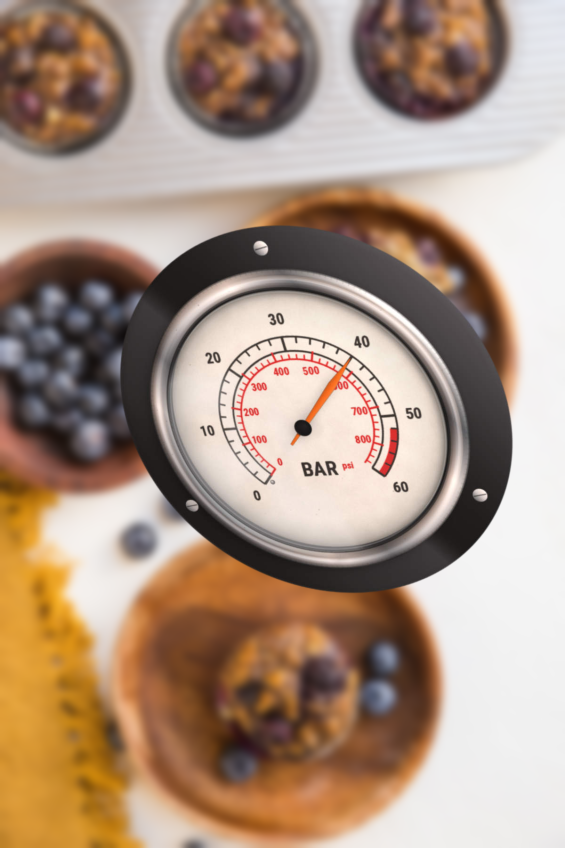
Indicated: 40; bar
